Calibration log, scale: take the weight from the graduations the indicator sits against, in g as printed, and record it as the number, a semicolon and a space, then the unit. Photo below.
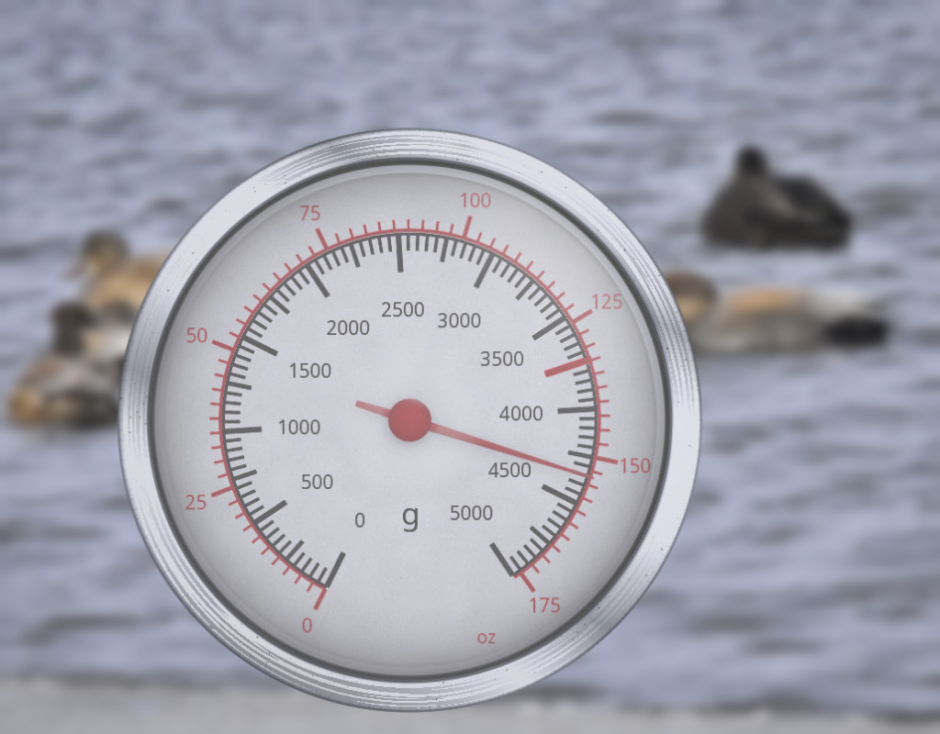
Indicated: 4350; g
